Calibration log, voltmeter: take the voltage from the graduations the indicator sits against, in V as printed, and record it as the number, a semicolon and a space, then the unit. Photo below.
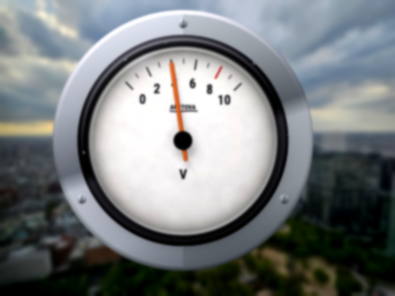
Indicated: 4; V
